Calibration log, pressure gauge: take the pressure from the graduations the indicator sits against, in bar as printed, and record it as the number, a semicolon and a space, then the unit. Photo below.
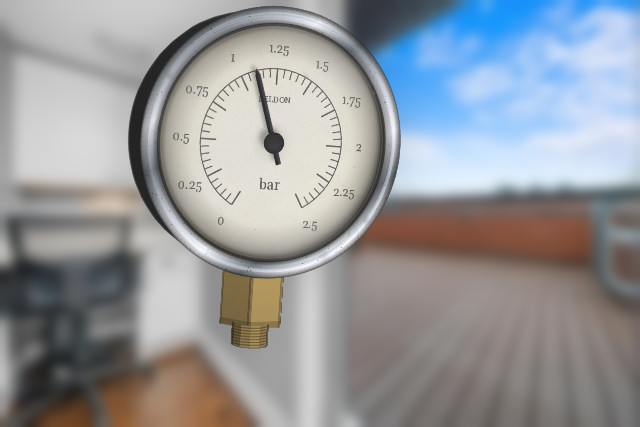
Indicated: 1.1; bar
